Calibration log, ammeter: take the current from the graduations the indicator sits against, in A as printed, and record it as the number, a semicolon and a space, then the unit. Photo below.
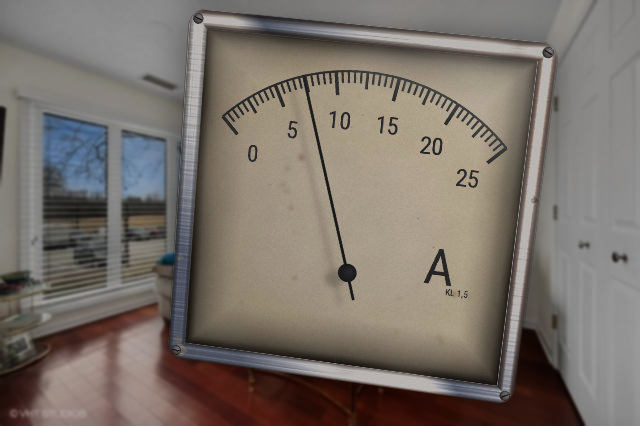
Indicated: 7.5; A
